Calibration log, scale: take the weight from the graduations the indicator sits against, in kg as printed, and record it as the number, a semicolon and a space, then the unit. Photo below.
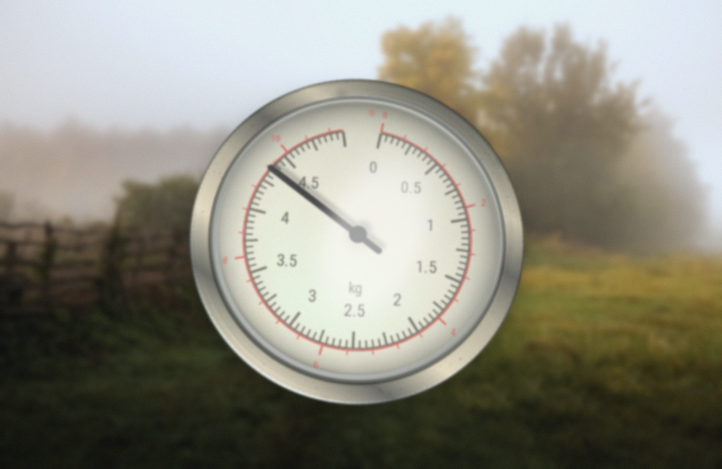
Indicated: 4.35; kg
